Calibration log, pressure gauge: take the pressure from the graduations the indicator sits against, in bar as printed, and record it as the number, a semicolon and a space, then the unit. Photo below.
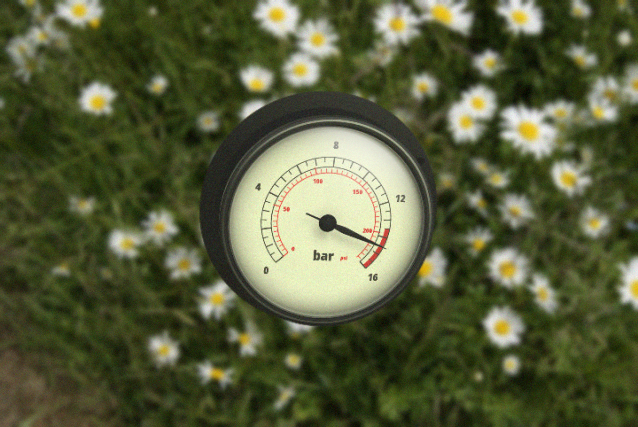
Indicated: 14.5; bar
